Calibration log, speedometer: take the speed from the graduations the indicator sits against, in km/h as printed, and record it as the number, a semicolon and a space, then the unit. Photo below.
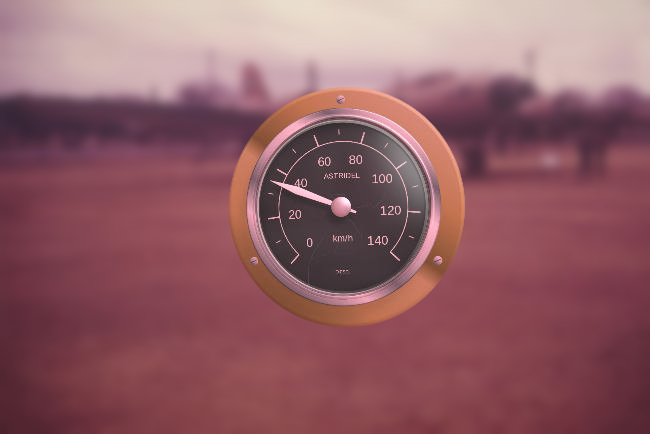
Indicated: 35; km/h
